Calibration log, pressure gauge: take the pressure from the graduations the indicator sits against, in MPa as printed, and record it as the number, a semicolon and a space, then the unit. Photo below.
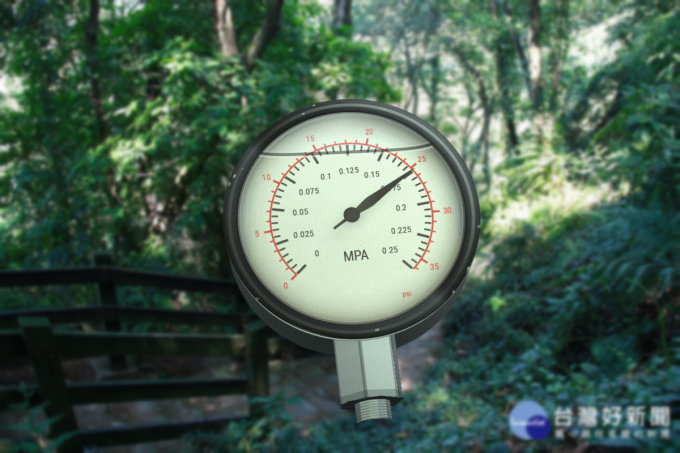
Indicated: 0.175; MPa
